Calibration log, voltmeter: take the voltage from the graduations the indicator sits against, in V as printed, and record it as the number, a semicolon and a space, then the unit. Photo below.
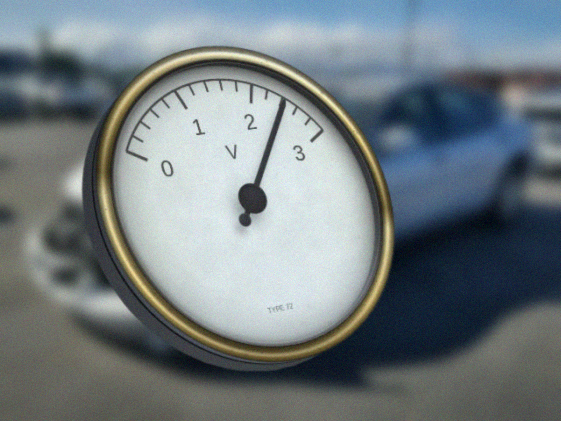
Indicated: 2.4; V
